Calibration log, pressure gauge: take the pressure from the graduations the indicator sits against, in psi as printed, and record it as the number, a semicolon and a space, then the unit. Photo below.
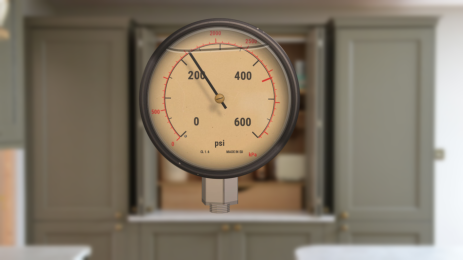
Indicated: 225; psi
